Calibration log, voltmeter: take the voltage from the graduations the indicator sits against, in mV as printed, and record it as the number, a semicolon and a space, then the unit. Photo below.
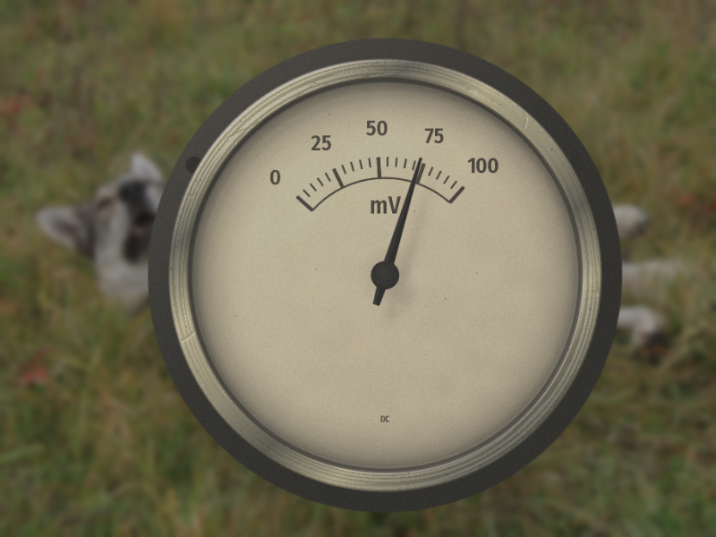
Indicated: 72.5; mV
